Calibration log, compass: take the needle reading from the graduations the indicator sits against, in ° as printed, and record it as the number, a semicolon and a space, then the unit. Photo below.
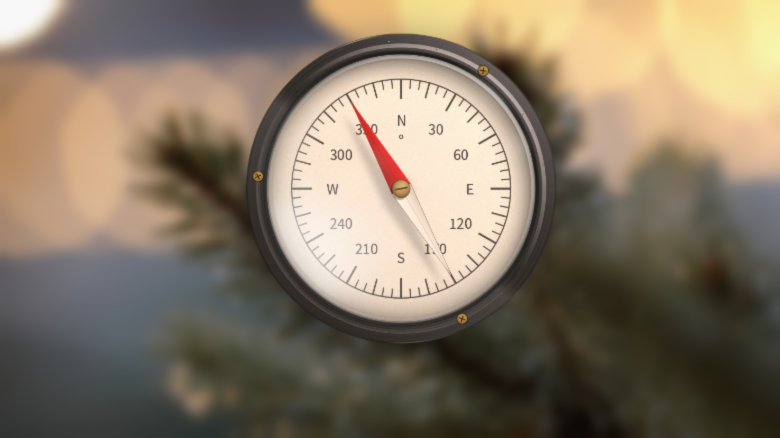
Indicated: 330; °
